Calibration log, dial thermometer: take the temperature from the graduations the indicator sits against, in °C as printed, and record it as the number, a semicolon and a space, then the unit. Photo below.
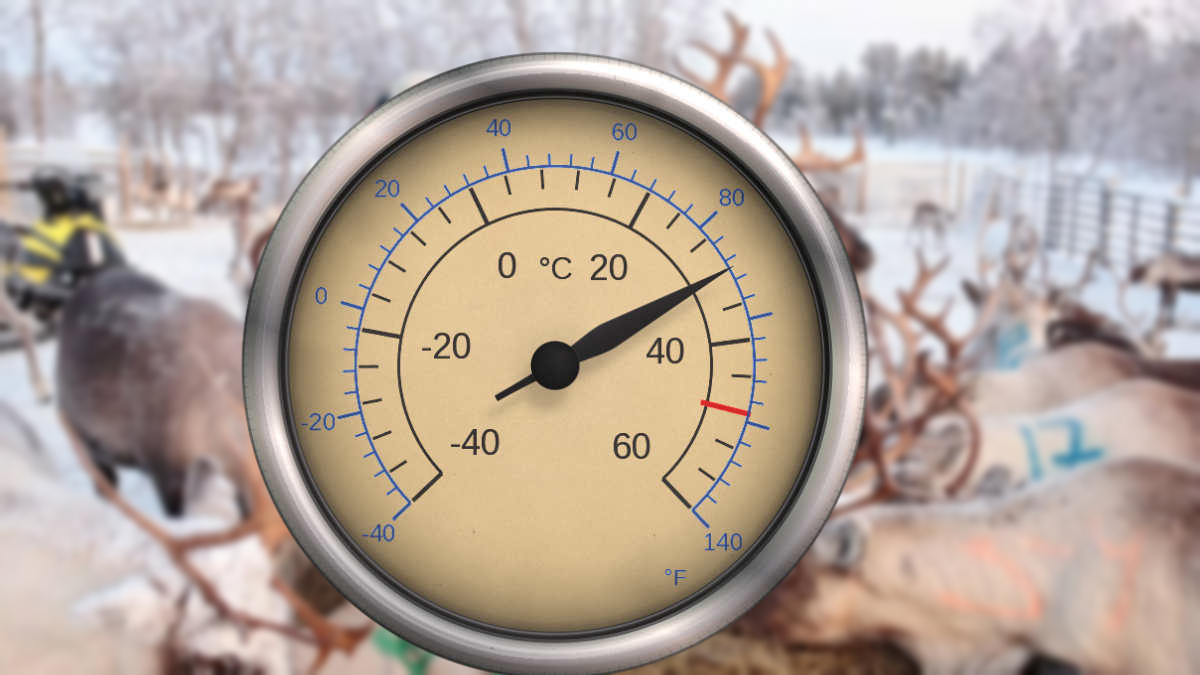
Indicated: 32; °C
